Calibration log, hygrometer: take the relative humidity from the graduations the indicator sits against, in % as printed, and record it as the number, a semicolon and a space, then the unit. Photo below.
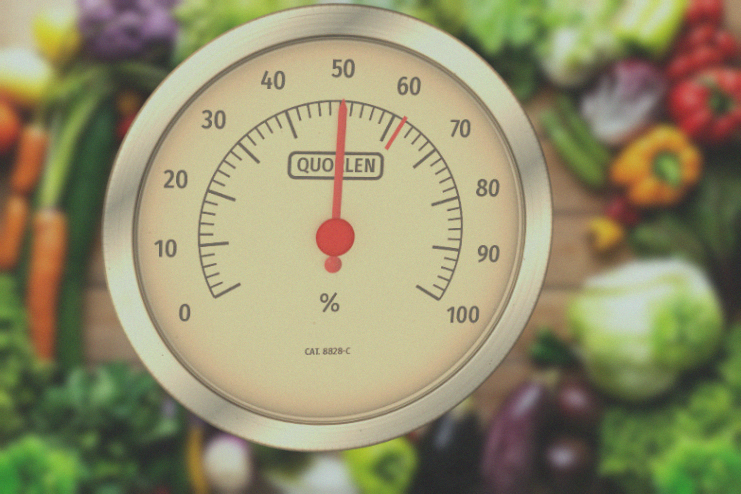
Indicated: 50; %
